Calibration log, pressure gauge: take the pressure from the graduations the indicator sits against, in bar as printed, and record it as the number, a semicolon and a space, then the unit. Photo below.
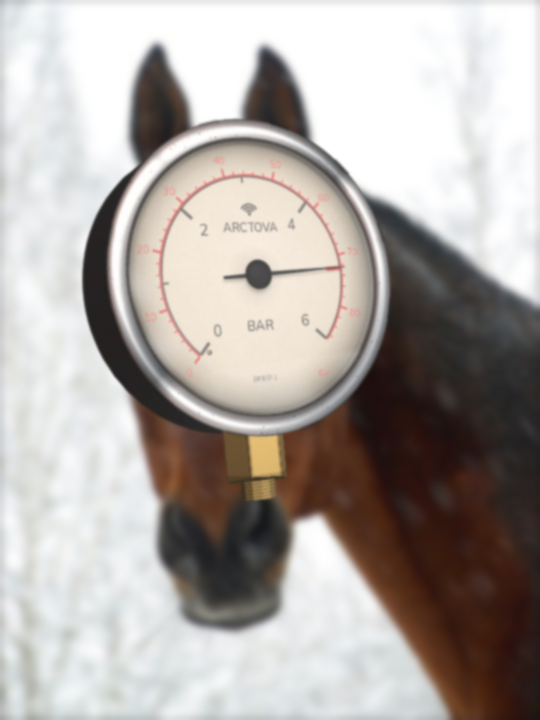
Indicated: 5; bar
